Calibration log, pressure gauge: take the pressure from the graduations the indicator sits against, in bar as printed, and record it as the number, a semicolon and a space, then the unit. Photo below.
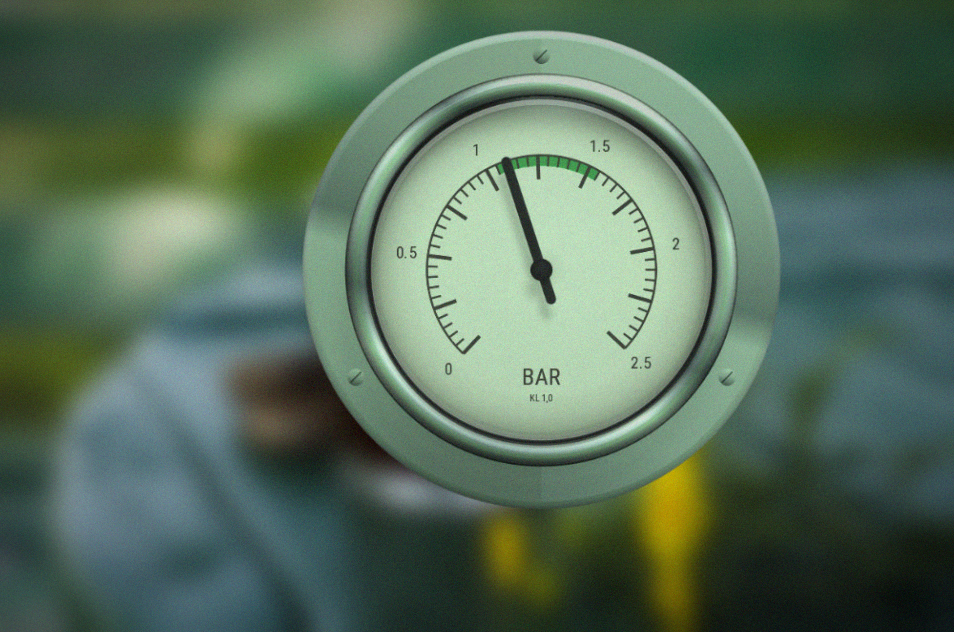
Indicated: 1.1; bar
